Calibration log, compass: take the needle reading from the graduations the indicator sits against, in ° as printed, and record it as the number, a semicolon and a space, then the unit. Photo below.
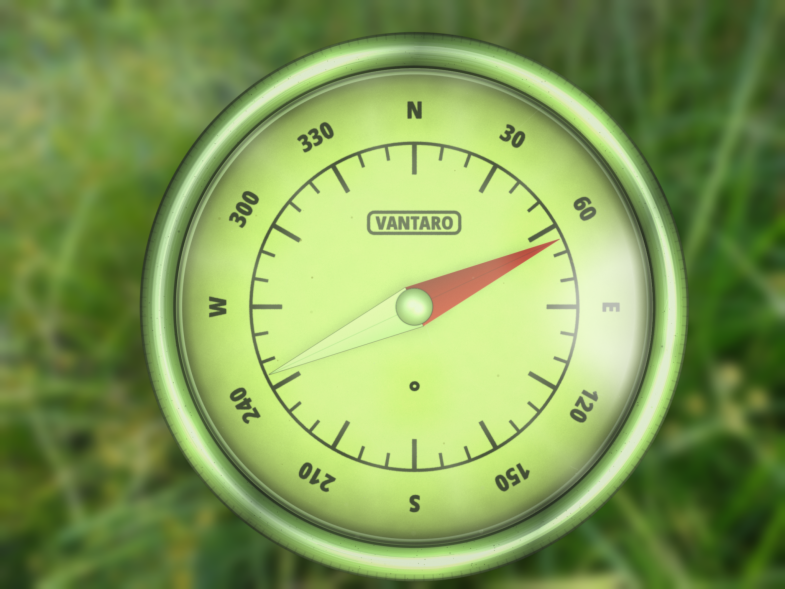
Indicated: 65; °
